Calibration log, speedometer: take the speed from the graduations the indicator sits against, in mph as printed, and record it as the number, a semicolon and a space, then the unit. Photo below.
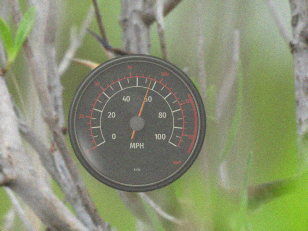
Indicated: 57.5; mph
